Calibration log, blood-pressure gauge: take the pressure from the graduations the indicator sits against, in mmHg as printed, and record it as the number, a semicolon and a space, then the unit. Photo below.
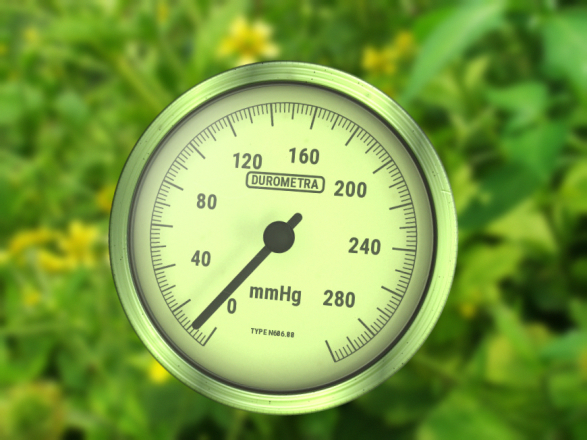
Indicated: 8; mmHg
